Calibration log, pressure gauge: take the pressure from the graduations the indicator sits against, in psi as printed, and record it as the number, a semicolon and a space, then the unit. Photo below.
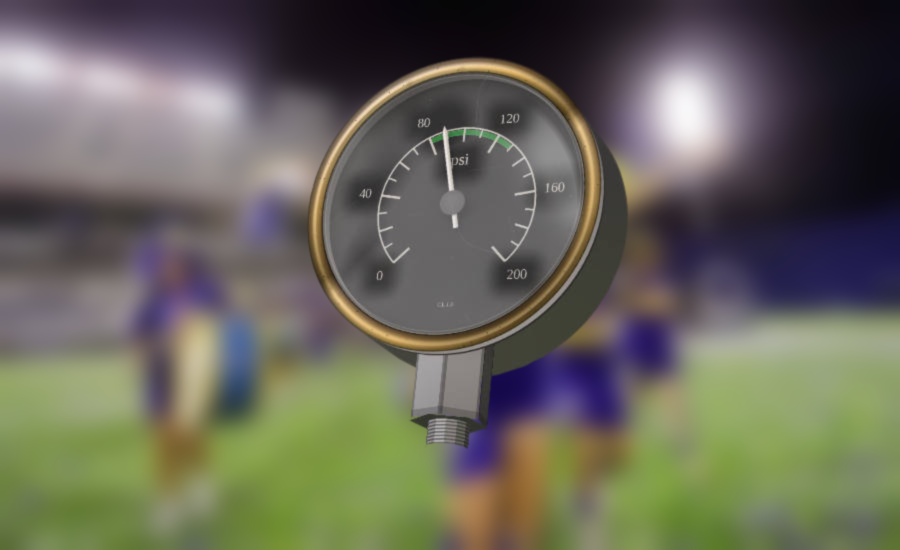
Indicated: 90; psi
